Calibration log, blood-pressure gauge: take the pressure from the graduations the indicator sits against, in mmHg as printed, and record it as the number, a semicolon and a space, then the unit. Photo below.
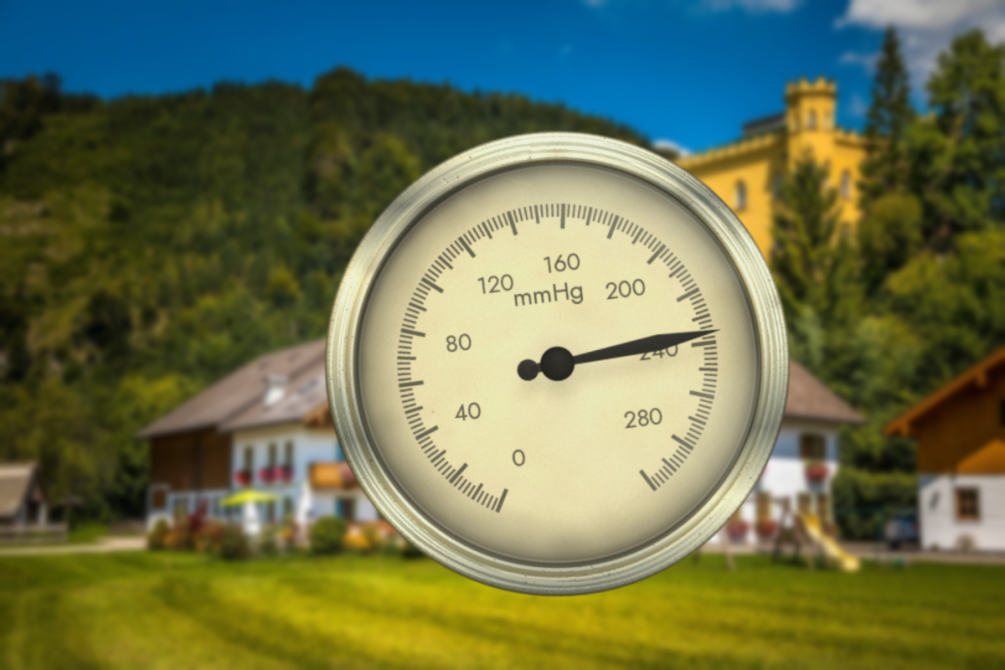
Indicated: 236; mmHg
